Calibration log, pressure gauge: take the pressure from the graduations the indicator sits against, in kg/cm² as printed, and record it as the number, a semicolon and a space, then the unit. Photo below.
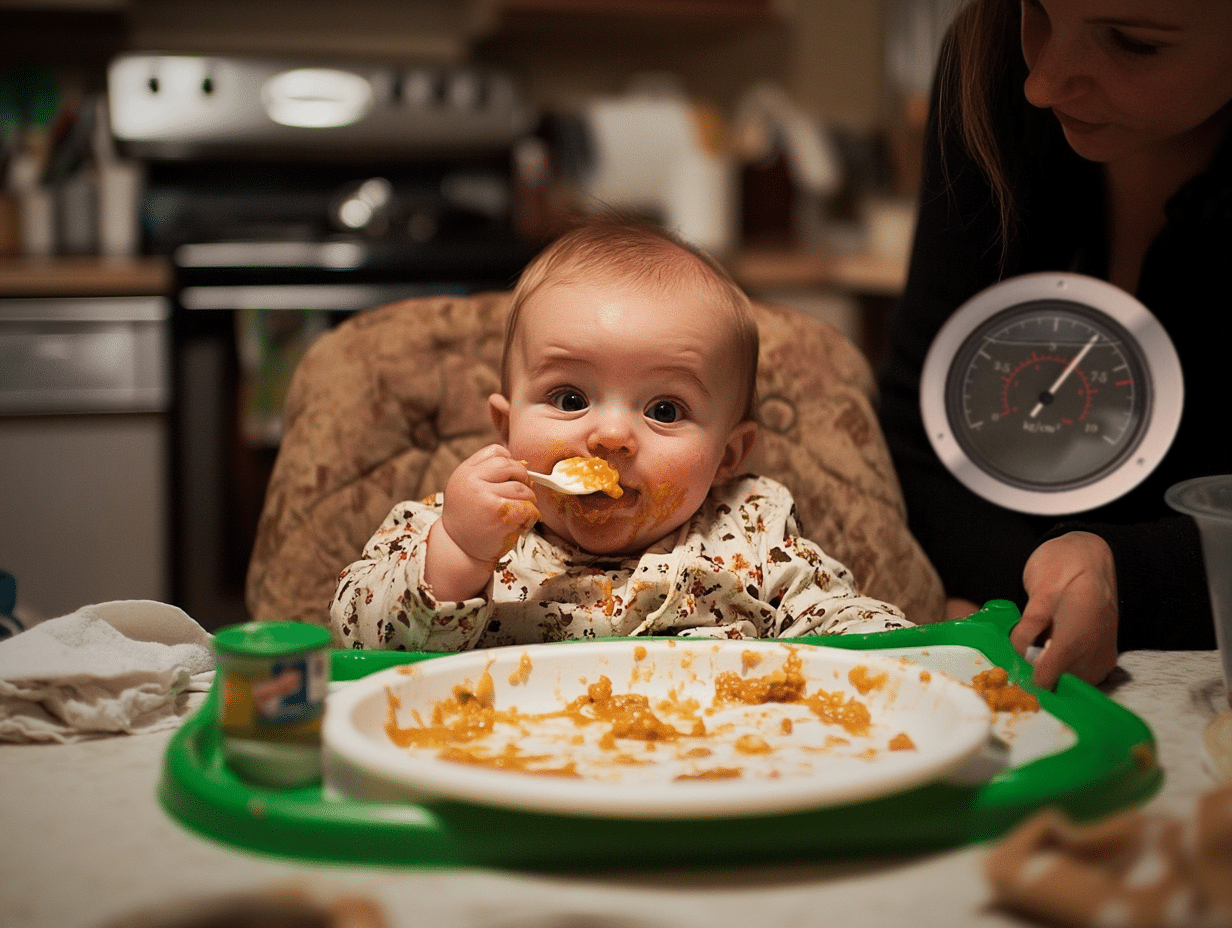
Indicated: 6.25; kg/cm²
